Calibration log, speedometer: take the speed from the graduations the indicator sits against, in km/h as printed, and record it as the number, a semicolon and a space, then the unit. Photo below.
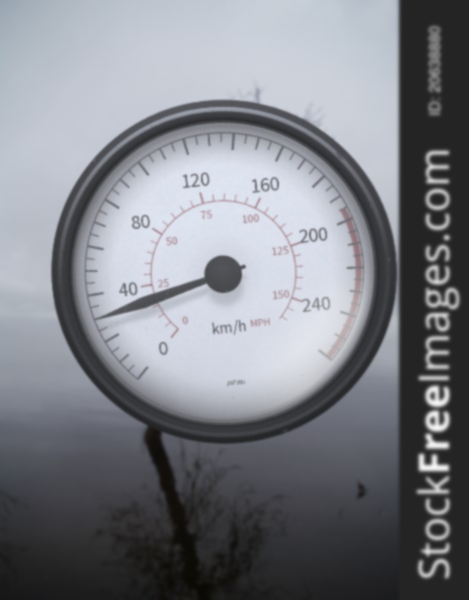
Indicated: 30; km/h
